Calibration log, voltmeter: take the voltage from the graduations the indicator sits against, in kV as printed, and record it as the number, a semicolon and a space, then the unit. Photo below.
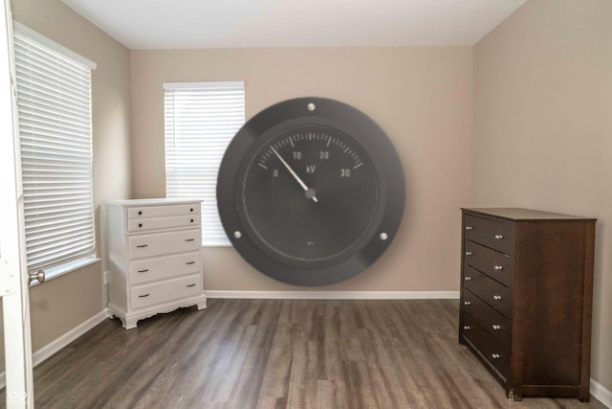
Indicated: 5; kV
